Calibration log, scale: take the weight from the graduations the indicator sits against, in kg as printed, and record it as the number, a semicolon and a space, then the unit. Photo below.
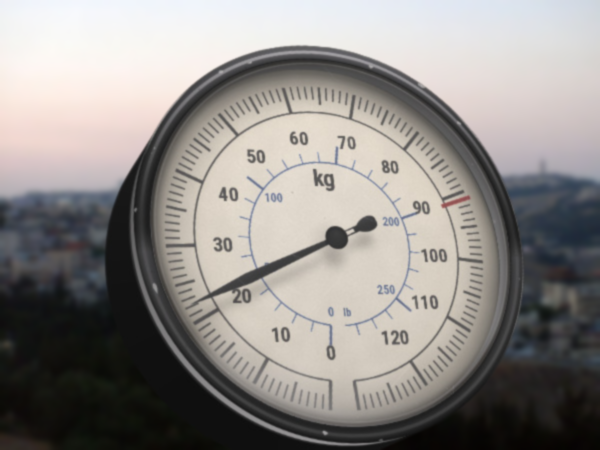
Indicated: 22; kg
